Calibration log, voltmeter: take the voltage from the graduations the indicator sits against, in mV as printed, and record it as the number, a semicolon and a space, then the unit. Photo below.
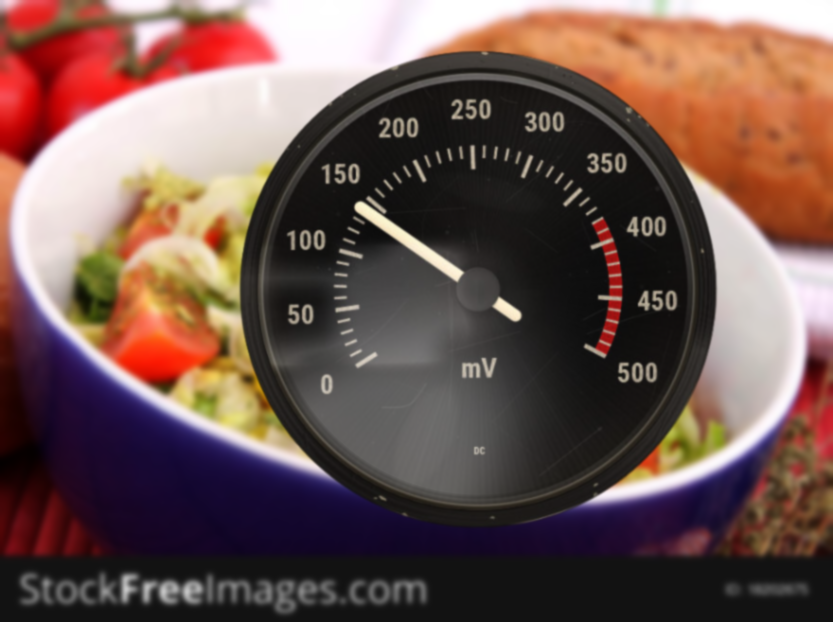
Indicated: 140; mV
